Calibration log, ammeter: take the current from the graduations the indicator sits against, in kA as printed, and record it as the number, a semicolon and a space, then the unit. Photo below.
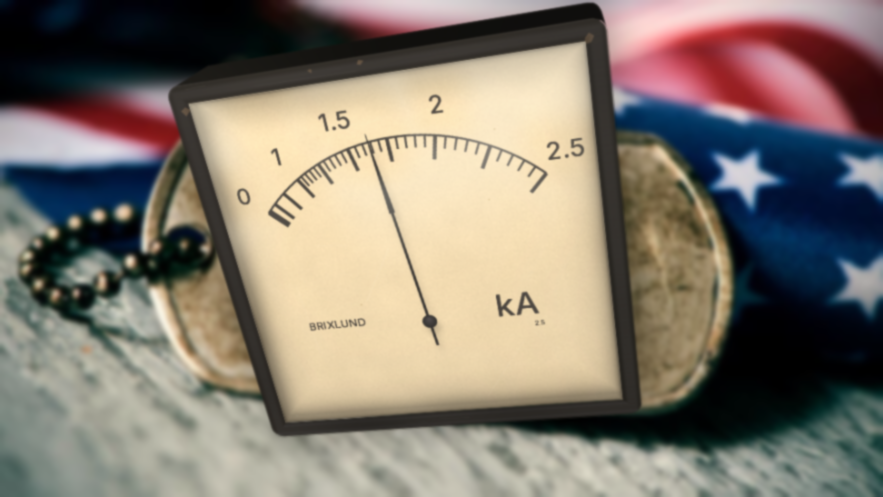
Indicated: 1.65; kA
